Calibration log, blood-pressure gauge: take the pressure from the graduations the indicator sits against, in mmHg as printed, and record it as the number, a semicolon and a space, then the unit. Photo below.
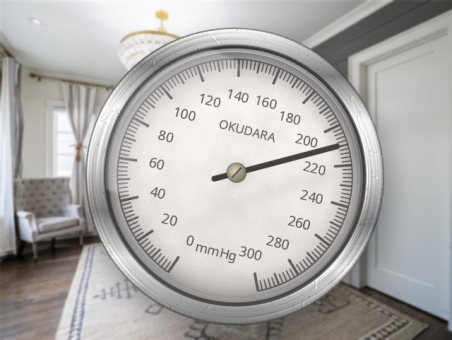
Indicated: 210; mmHg
